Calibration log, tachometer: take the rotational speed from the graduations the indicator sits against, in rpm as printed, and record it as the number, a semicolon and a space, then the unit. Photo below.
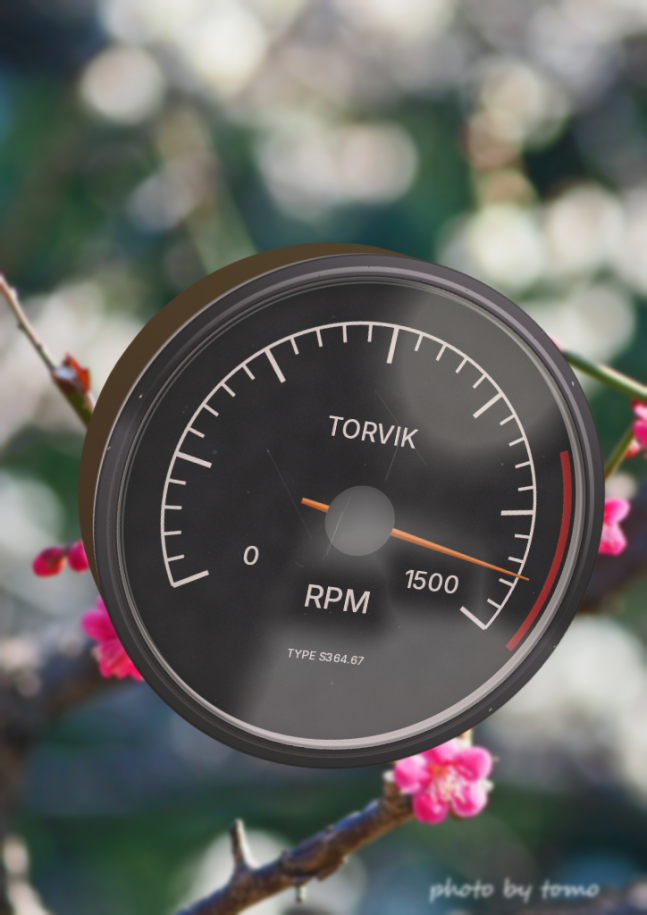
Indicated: 1375; rpm
